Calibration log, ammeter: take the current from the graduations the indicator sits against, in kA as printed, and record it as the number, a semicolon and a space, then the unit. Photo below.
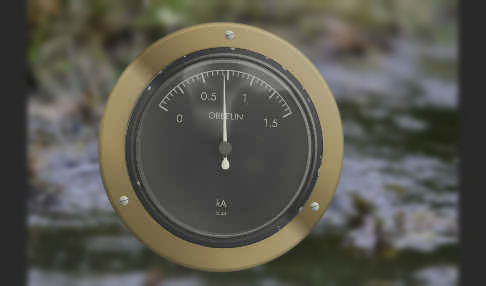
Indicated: 0.7; kA
